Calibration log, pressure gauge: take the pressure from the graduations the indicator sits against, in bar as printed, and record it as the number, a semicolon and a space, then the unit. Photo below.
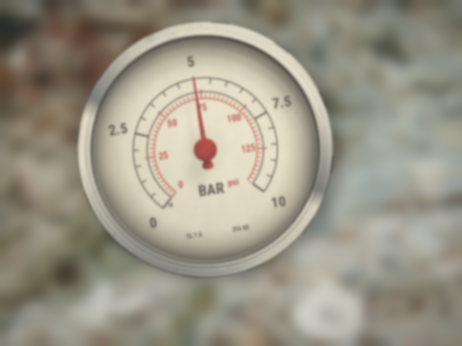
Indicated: 5; bar
